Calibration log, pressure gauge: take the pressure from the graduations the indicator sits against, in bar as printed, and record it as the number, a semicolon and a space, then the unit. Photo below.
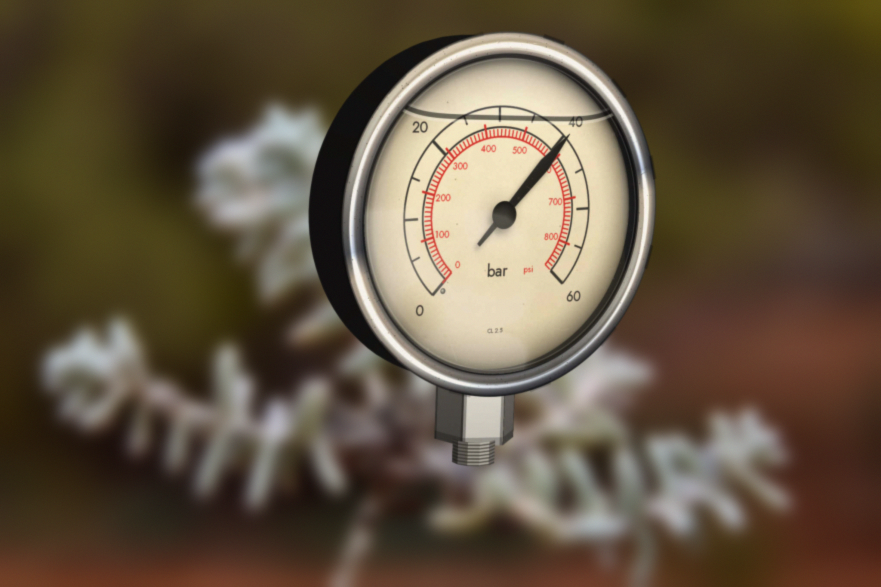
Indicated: 40; bar
